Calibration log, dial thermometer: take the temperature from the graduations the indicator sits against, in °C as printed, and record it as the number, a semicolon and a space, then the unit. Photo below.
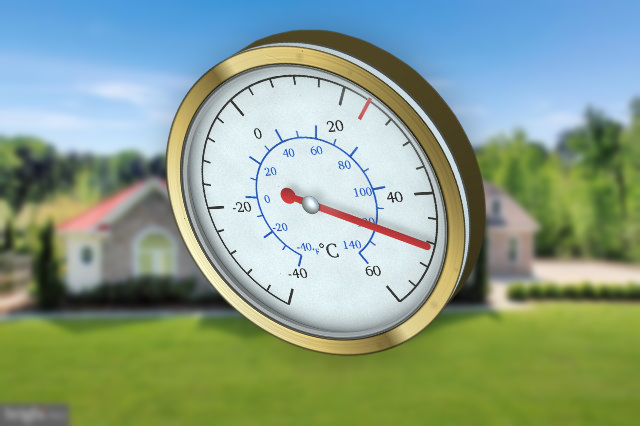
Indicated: 48; °C
